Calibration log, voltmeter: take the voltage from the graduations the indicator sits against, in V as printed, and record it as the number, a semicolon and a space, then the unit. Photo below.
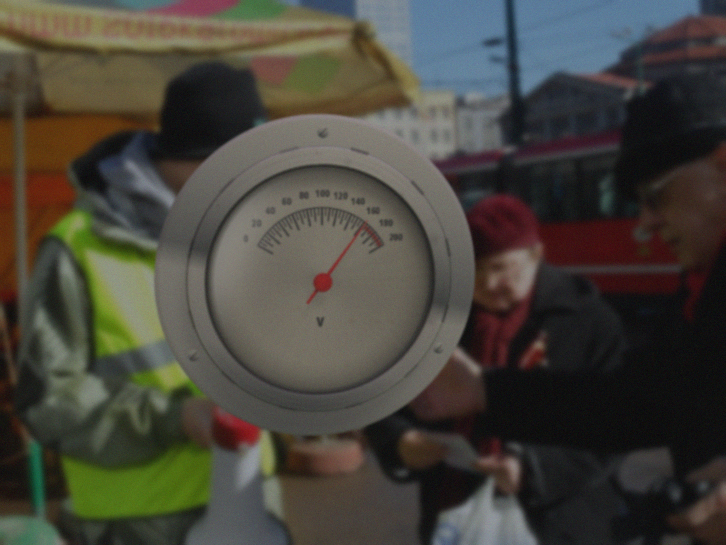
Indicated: 160; V
